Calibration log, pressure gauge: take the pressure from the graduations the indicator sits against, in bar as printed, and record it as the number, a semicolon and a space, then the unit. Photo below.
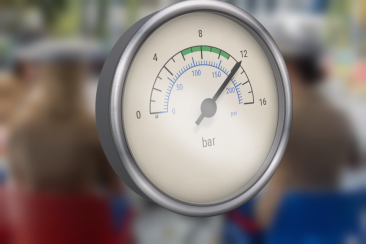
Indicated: 12; bar
